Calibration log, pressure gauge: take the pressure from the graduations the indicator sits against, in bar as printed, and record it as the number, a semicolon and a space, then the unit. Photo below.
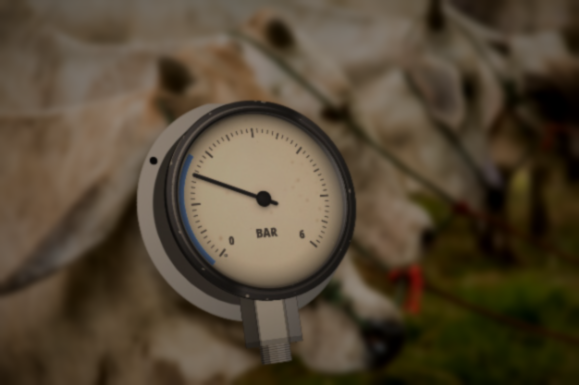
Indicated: 1.5; bar
